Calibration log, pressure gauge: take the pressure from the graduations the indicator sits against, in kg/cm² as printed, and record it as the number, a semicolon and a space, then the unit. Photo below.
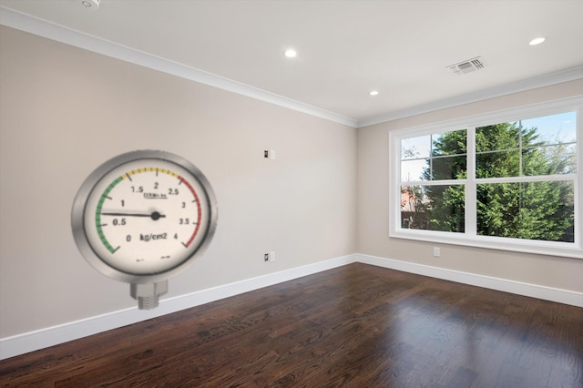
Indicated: 0.7; kg/cm²
